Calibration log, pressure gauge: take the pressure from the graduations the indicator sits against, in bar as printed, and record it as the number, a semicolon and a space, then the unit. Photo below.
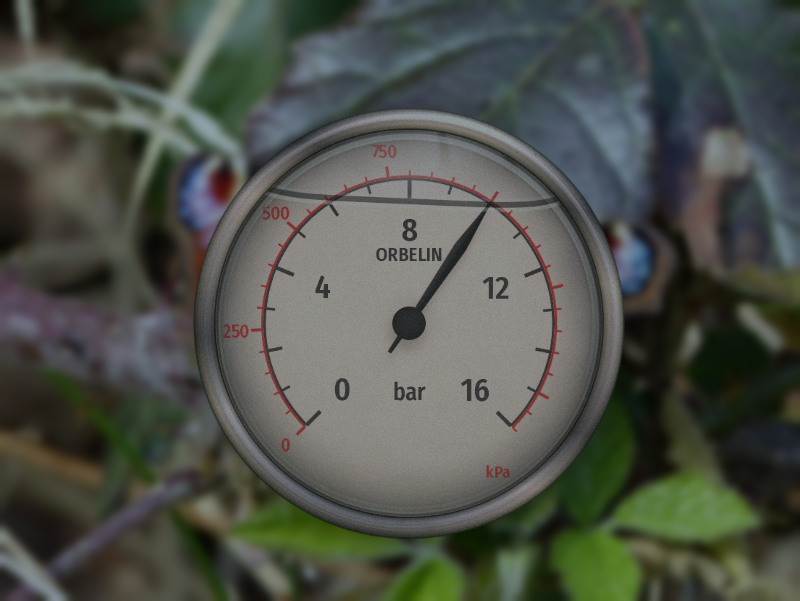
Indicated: 10; bar
